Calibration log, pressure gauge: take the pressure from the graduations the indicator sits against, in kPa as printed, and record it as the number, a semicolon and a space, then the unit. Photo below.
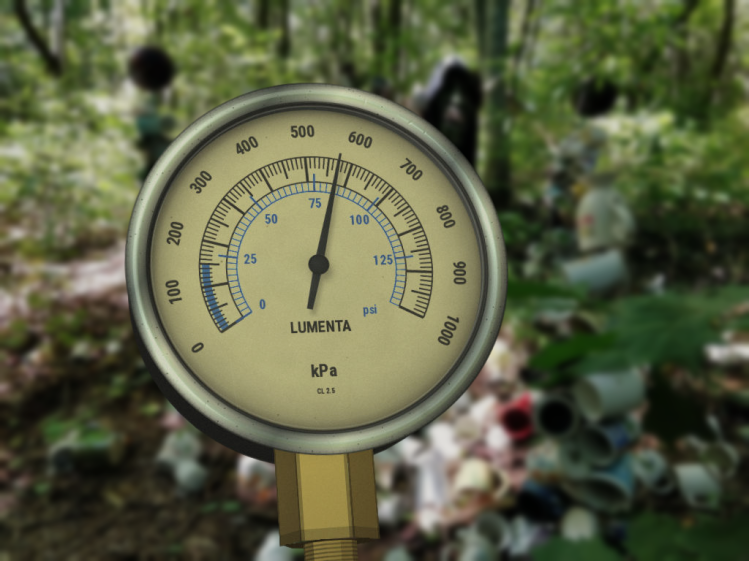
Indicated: 570; kPa
